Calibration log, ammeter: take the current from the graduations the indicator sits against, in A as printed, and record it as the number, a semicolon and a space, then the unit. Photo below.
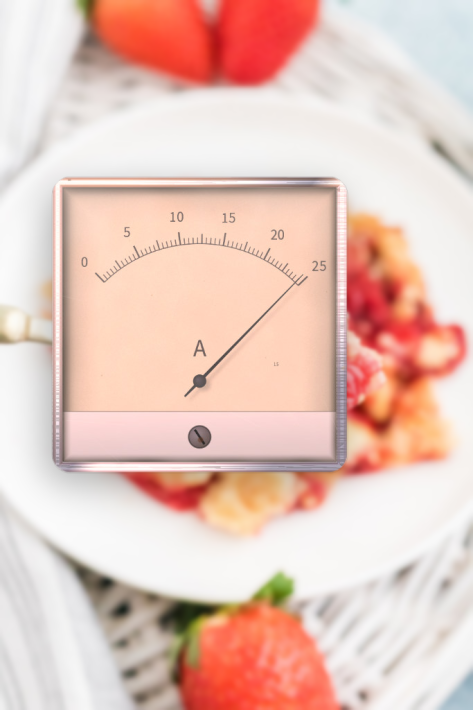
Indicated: 24.5; A
